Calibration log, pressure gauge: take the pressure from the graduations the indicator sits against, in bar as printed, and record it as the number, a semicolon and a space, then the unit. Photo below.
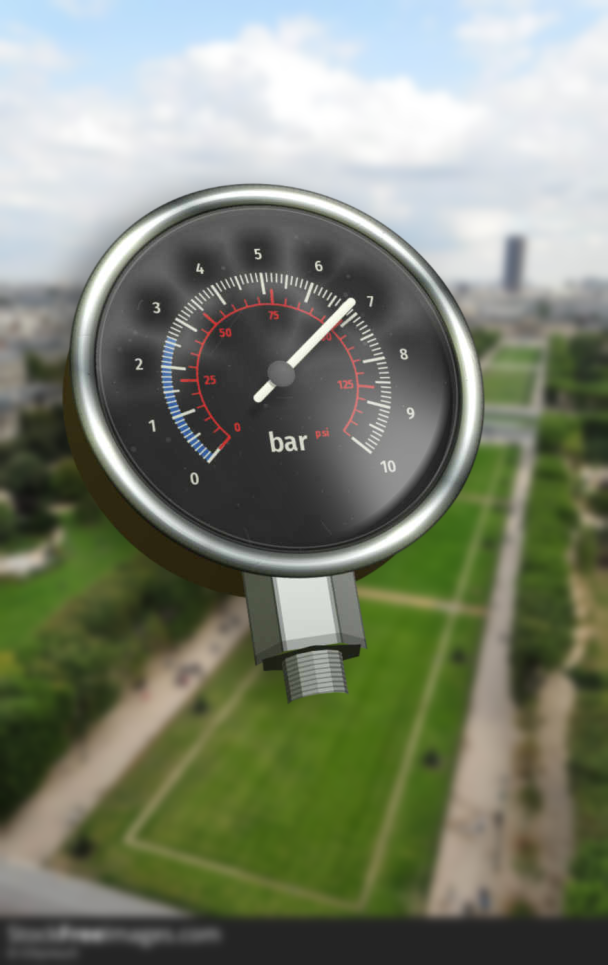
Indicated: 6.8; bar
